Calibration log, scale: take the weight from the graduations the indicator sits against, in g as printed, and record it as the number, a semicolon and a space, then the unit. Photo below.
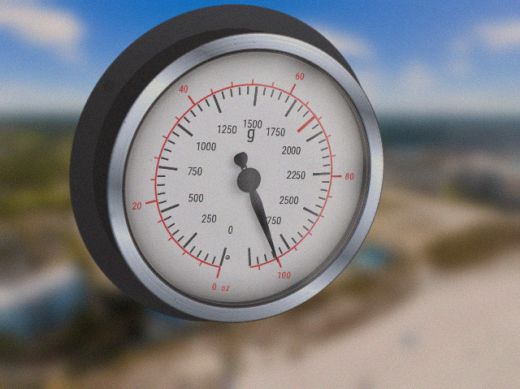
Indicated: 2850; g
